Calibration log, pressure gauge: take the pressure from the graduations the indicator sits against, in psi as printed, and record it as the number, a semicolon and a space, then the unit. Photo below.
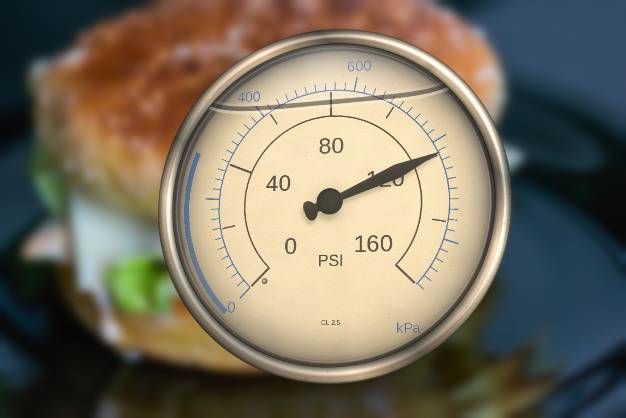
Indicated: 120; psi
